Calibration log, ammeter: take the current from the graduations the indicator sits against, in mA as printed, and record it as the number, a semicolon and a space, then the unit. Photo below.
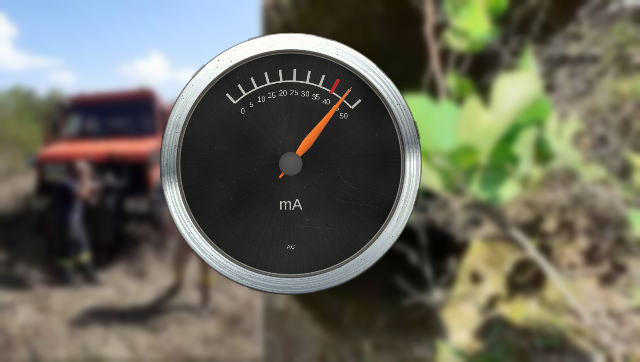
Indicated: 45; mA
